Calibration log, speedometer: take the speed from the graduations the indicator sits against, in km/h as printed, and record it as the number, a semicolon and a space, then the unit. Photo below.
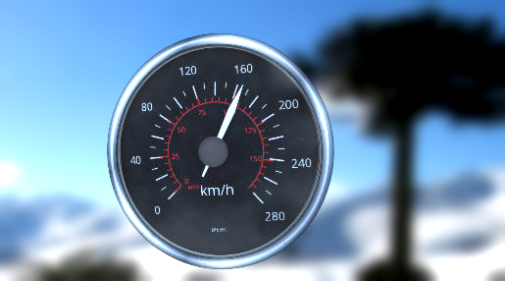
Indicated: 165; km/h
